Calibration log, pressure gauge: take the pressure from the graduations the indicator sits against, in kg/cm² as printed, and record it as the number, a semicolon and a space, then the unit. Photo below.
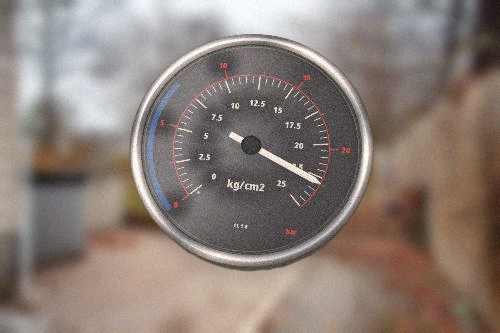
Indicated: 23; kg/cm²
